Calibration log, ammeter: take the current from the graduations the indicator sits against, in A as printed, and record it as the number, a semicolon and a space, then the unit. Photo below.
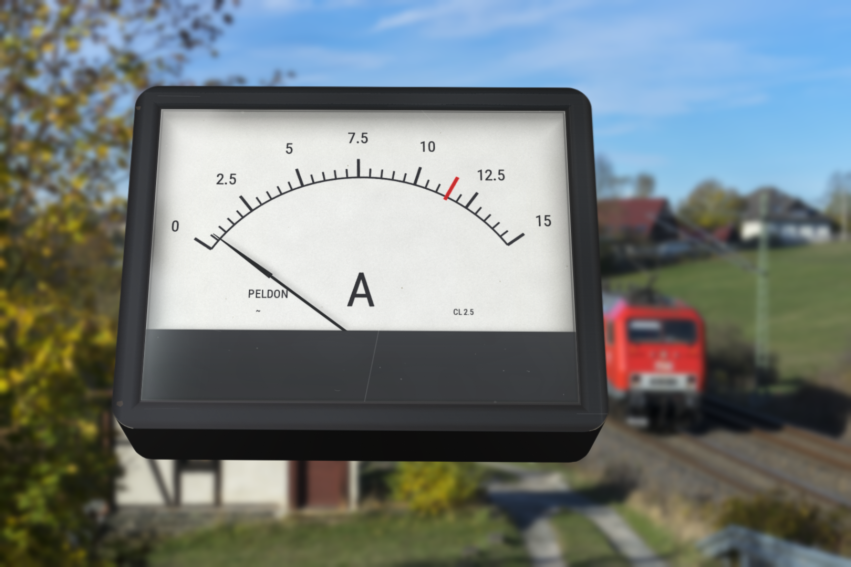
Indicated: 0.5; A
